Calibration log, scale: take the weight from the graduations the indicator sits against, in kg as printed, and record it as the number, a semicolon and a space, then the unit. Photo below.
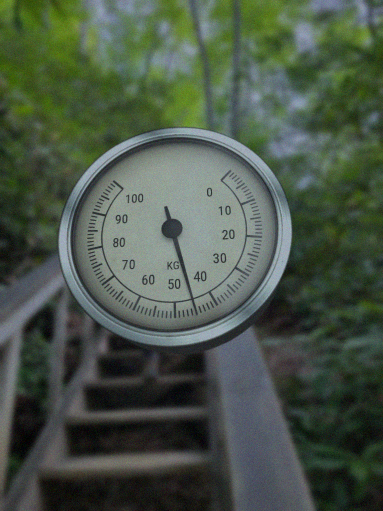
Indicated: 45; kg
